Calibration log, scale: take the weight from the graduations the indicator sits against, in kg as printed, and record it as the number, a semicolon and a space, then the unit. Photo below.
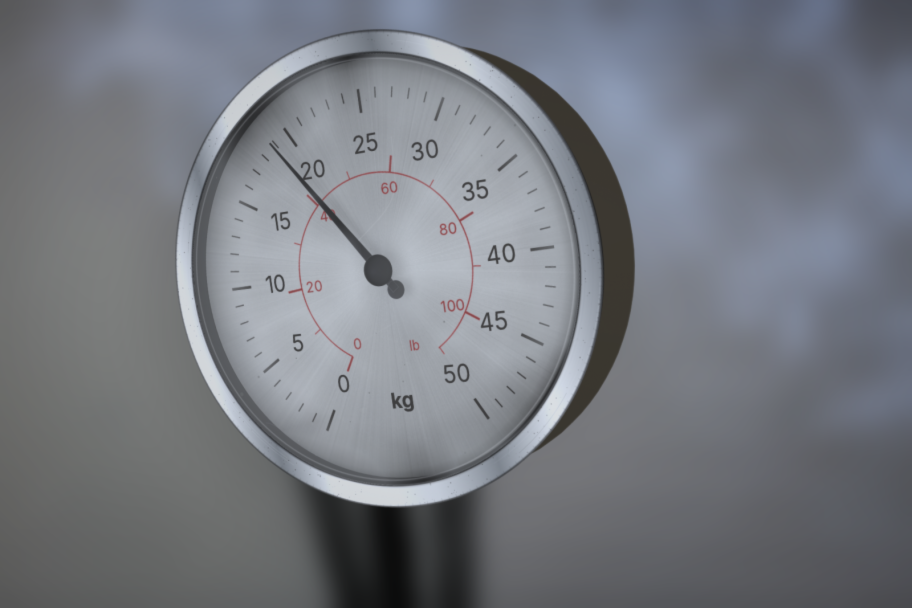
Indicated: 19; kg
